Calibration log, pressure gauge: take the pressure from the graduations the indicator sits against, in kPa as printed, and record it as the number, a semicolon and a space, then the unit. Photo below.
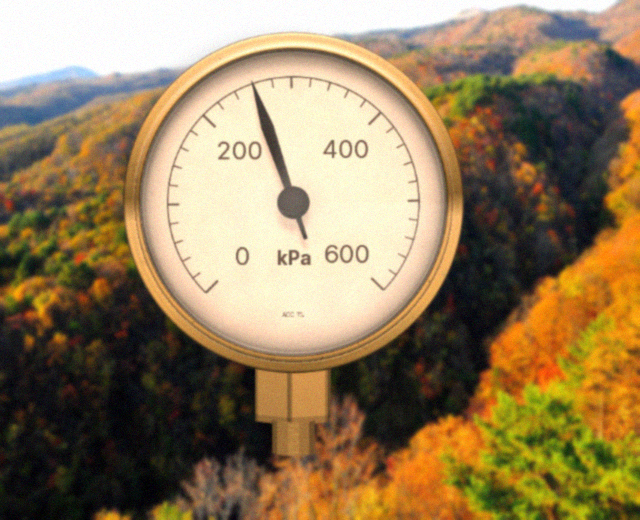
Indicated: 260; kPa
